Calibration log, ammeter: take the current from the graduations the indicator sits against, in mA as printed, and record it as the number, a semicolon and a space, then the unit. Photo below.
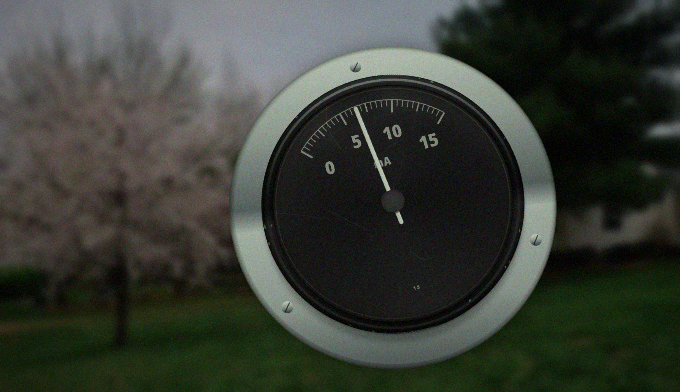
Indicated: 6.5; mA
